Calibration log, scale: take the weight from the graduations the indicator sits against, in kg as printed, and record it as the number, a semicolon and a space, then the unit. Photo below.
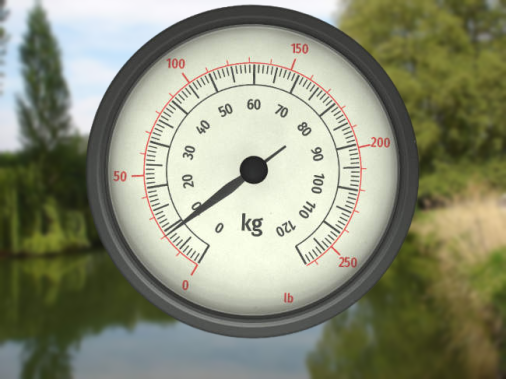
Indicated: 9; kg
